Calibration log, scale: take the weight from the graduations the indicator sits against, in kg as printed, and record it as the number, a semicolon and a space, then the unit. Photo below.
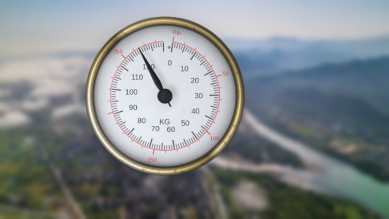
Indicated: 120; kg
